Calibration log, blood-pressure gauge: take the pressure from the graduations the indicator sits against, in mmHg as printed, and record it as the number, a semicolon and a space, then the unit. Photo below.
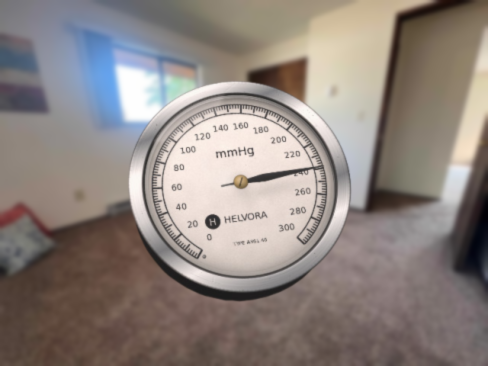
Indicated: 240; mmHg
